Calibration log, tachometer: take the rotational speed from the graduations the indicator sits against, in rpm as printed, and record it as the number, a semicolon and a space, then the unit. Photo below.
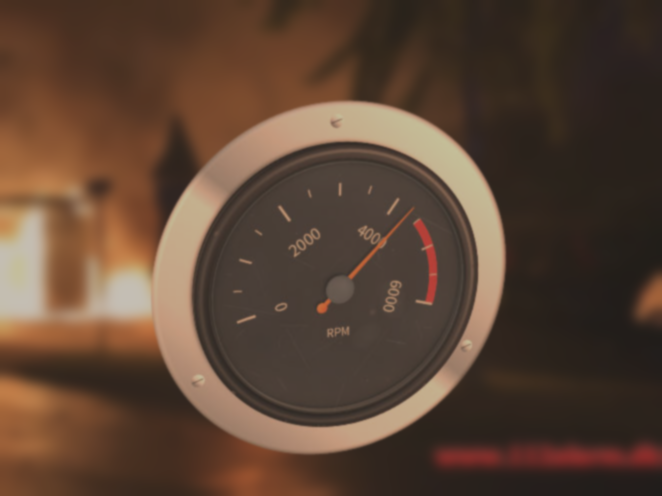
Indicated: 4250; rpm
